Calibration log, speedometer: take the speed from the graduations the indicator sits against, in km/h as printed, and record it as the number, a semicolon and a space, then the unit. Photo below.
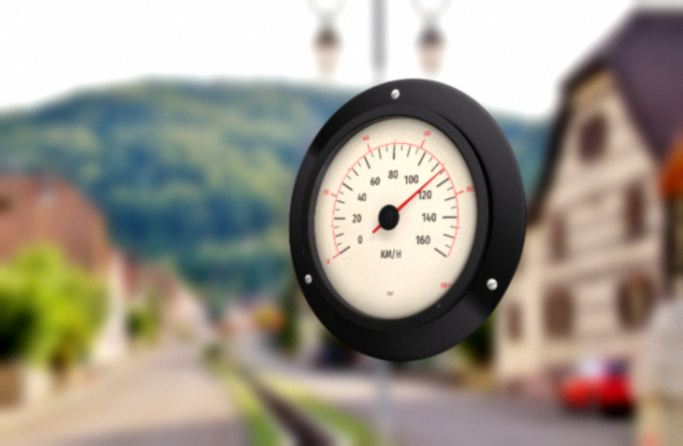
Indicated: 115; km/h
